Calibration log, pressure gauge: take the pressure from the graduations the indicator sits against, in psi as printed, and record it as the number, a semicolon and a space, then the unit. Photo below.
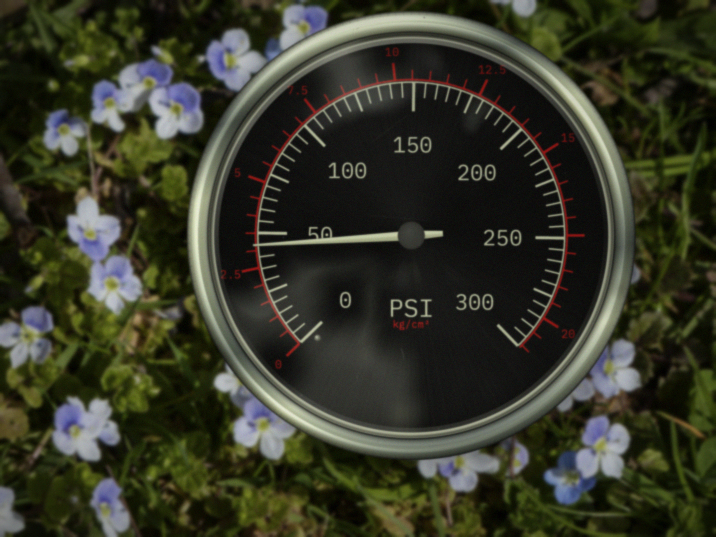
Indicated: 45; psi
